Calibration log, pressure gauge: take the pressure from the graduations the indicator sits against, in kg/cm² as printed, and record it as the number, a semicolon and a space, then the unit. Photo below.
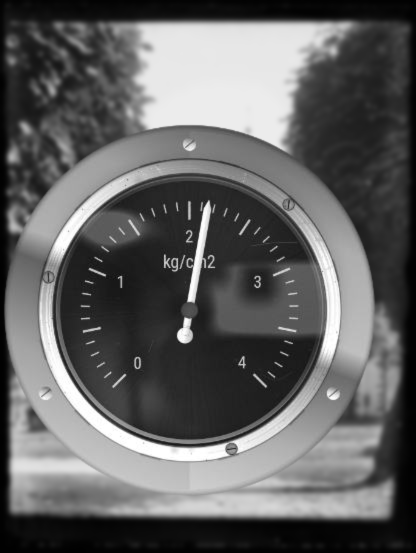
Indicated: 2.15; kg/cm²
